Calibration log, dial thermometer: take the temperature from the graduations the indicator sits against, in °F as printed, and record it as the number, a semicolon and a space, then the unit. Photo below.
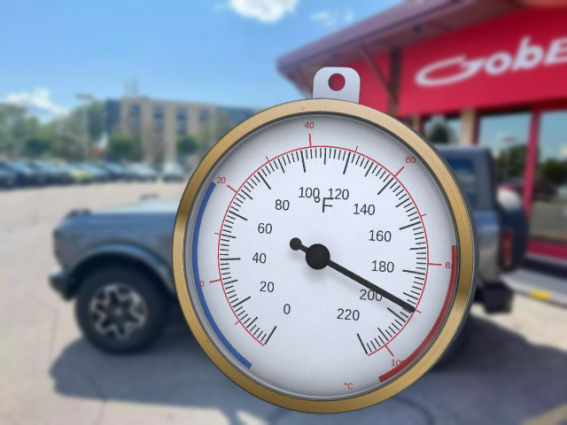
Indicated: 194; °F
